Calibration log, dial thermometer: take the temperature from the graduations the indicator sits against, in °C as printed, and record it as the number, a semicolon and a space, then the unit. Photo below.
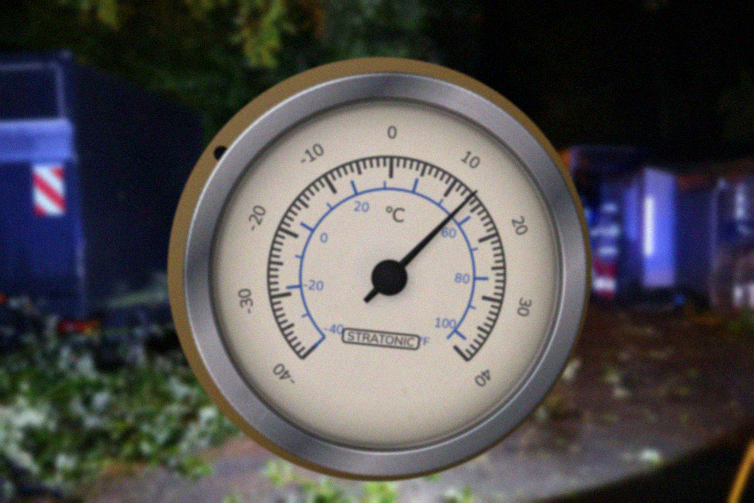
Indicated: 13; °C
